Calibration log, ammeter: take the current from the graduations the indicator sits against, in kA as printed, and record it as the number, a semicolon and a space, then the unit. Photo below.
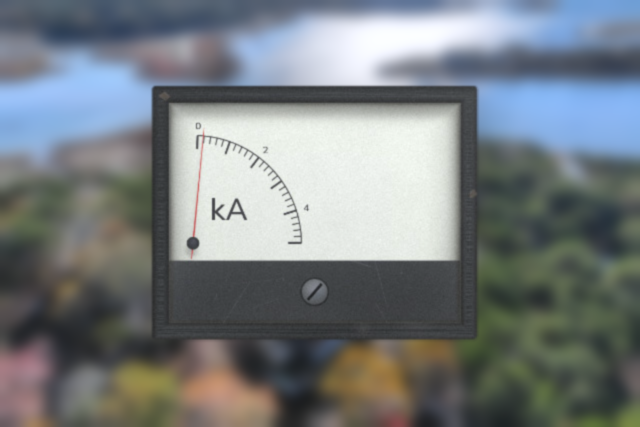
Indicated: 0.2; kA
